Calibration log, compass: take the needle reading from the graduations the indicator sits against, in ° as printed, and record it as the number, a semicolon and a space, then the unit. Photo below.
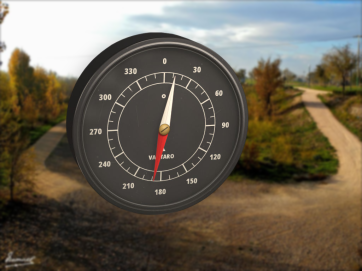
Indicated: 190; °
